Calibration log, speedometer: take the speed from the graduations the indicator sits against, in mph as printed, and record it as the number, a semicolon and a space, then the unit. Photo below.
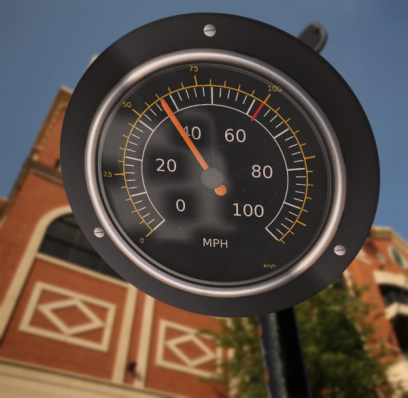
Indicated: 38; mph
